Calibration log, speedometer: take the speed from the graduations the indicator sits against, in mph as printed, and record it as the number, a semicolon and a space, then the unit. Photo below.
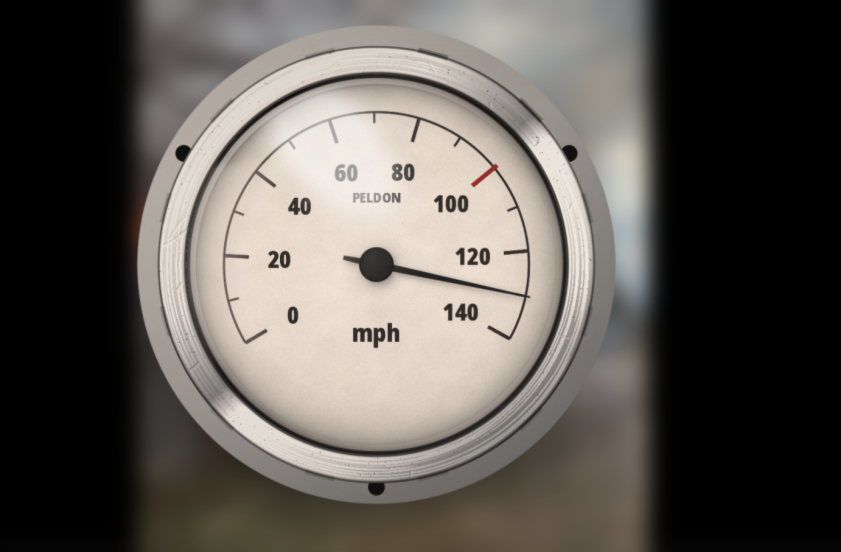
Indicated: 130; mph
